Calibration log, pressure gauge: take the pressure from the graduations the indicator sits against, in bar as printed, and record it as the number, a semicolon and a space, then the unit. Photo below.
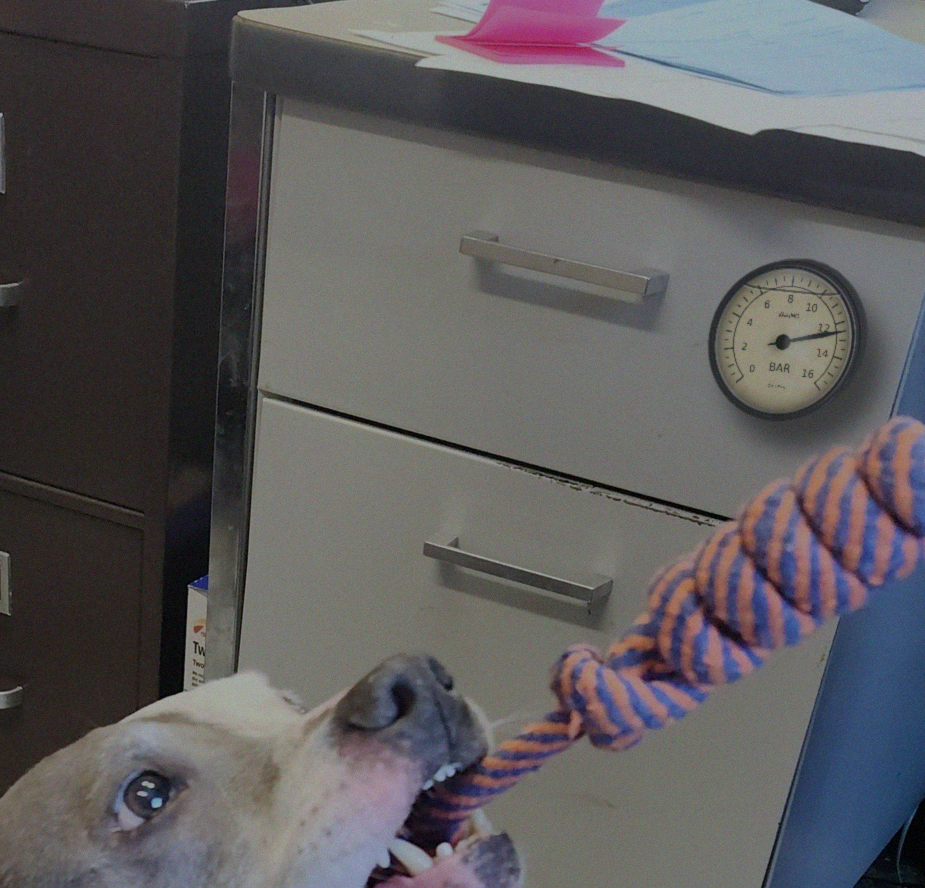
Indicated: 12.5; bar
